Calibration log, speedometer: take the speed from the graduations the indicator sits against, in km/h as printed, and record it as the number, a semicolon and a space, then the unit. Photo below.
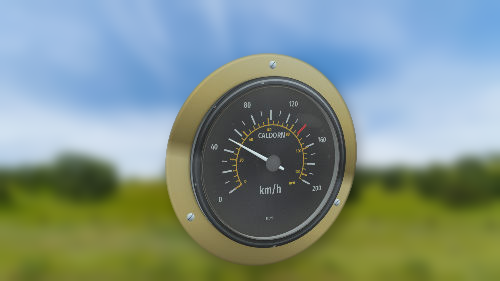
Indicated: 50; km/h
